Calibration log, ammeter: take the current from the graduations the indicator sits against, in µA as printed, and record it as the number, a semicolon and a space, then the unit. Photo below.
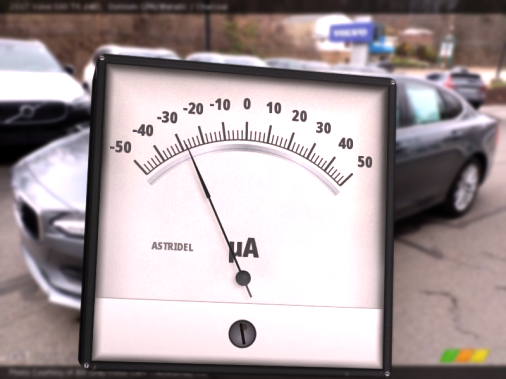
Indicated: -28; µA
